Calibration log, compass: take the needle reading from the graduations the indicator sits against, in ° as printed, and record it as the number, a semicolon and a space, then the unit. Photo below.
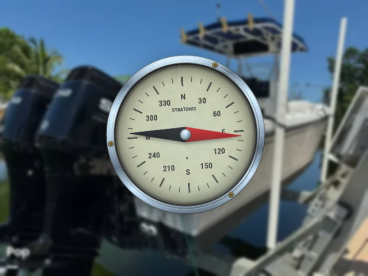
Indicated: 95; °
